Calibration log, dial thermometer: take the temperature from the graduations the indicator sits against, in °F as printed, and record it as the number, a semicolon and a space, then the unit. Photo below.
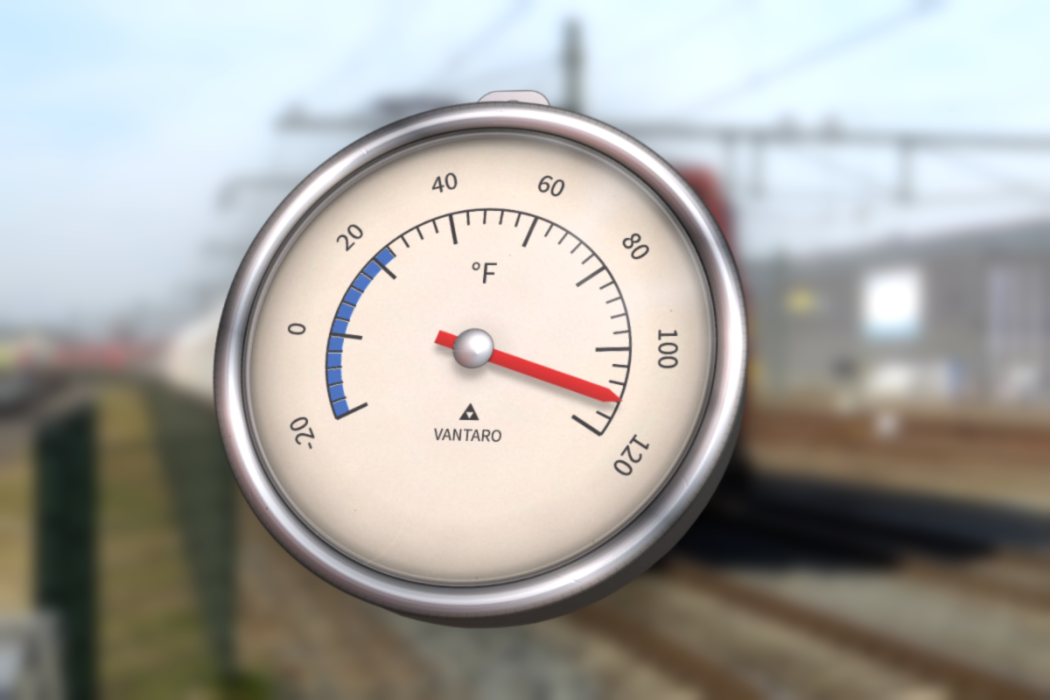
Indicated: 112; °F
